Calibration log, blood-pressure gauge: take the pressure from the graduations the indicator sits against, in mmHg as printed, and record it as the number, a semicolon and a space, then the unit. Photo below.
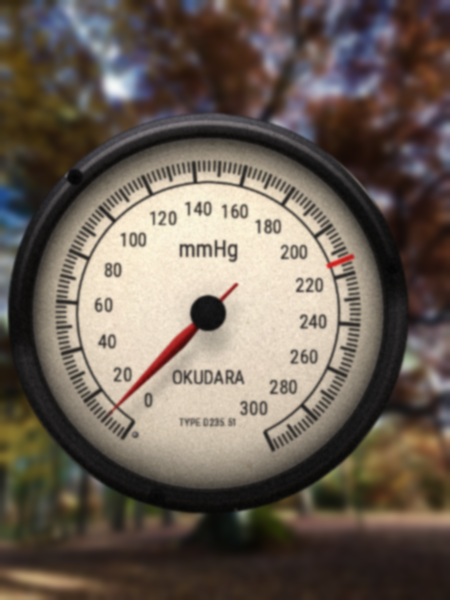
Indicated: 10; mmHg
